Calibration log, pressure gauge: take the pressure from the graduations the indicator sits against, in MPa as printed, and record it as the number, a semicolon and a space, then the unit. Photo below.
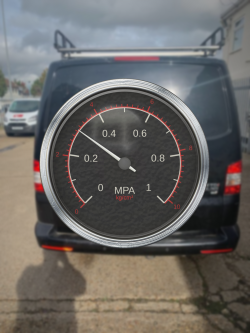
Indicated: 0.3; MPa
